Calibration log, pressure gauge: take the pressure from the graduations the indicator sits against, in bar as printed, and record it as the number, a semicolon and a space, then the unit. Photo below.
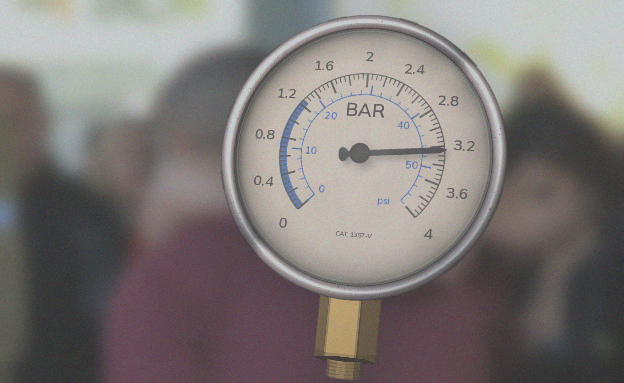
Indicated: 3.25; bar
